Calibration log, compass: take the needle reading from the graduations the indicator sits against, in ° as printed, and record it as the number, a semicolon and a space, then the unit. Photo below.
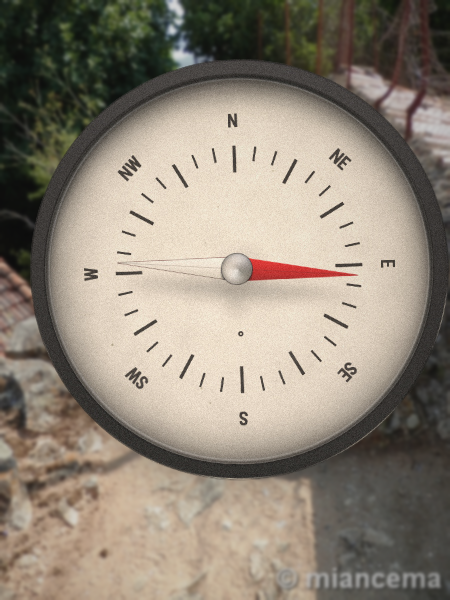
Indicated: 95; °
